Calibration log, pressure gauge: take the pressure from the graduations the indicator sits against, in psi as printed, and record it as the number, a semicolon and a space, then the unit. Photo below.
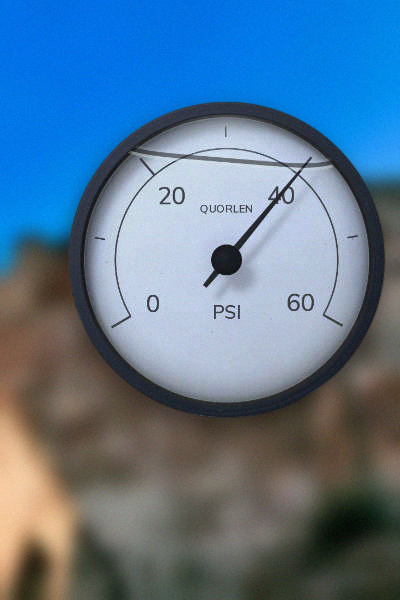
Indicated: 40; psi
